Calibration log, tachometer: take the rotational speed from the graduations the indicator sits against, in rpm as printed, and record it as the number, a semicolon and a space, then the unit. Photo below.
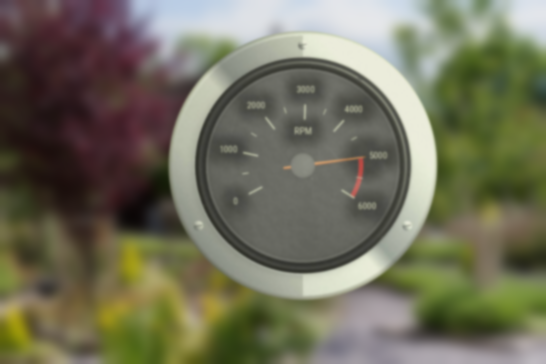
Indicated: 5000; rpm
